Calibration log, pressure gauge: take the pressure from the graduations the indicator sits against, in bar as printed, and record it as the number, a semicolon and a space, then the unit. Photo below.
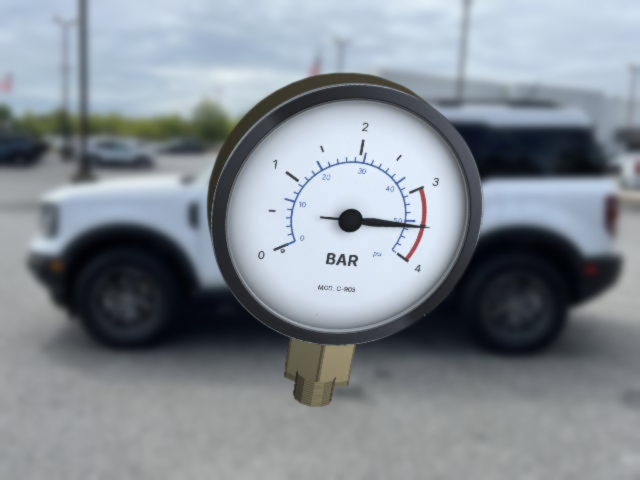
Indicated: 3.5; bar
